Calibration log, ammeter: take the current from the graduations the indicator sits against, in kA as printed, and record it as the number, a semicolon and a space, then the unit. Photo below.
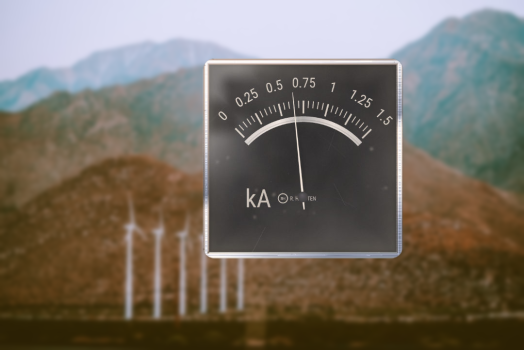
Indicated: 0.65; kA
